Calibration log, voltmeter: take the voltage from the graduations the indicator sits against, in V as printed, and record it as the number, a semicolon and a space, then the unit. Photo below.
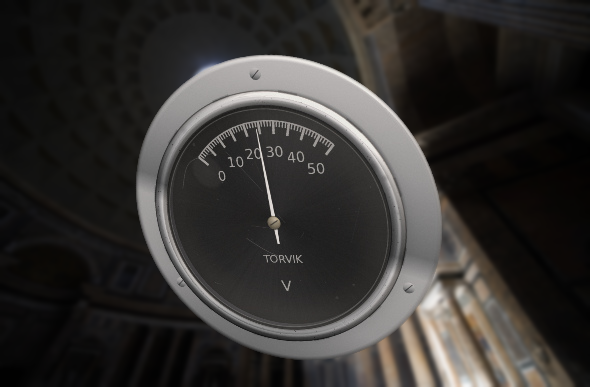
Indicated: 25; V
